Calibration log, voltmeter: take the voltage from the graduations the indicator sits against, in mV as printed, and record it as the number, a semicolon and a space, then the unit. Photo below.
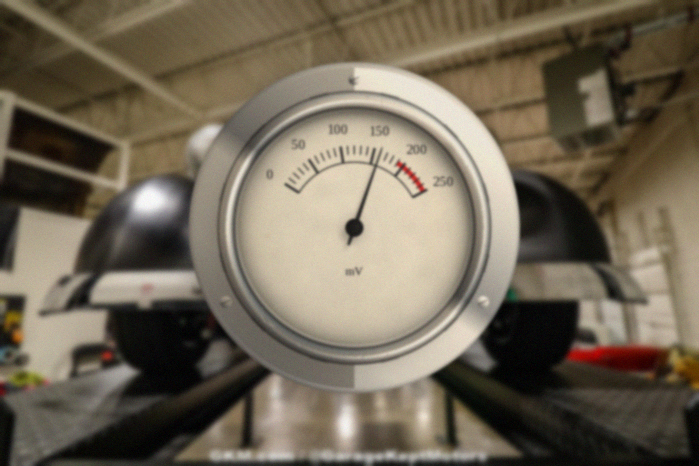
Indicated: 160; mV
